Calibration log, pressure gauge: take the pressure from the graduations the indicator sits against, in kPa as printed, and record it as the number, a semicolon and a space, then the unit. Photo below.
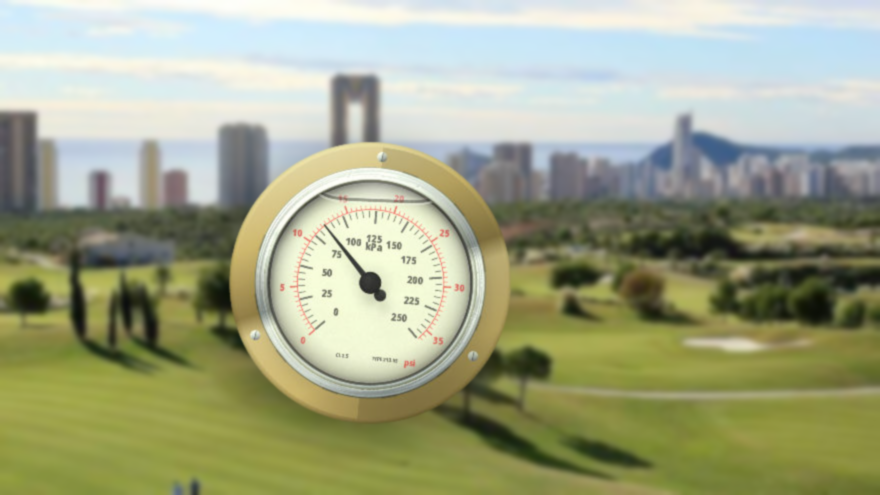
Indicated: 85; kPa
